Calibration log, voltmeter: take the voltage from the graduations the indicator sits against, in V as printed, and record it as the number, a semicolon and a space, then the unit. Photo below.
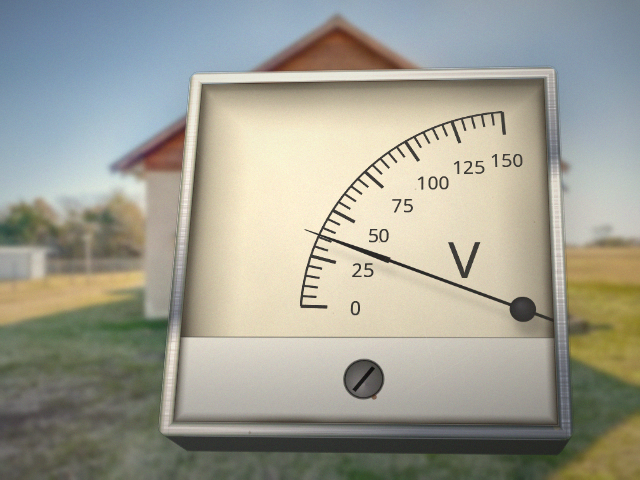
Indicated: 35; V
